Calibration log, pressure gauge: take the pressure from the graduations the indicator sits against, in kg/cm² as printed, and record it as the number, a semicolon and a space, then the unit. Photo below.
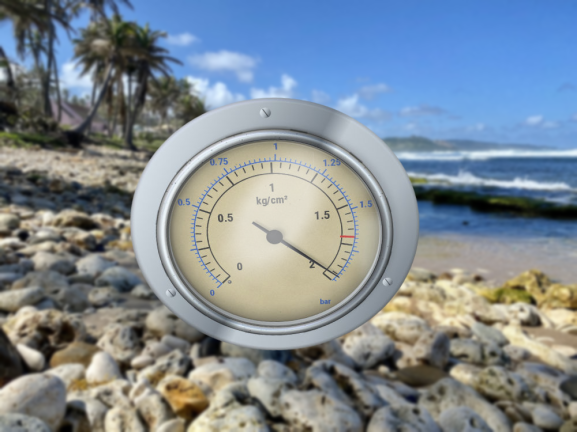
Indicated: 1.95; kg/cm²
